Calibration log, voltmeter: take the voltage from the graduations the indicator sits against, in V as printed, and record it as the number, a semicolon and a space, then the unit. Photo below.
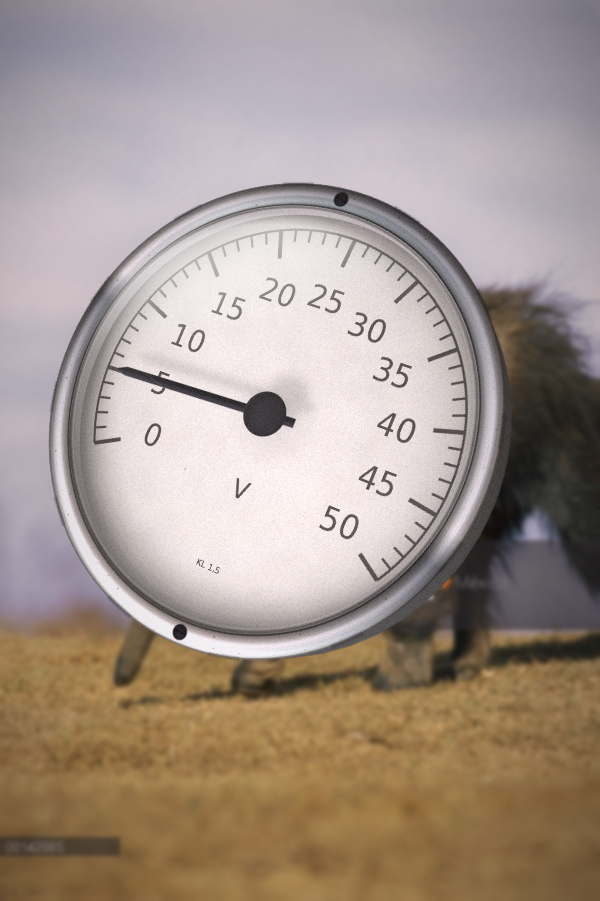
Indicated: 5; V
